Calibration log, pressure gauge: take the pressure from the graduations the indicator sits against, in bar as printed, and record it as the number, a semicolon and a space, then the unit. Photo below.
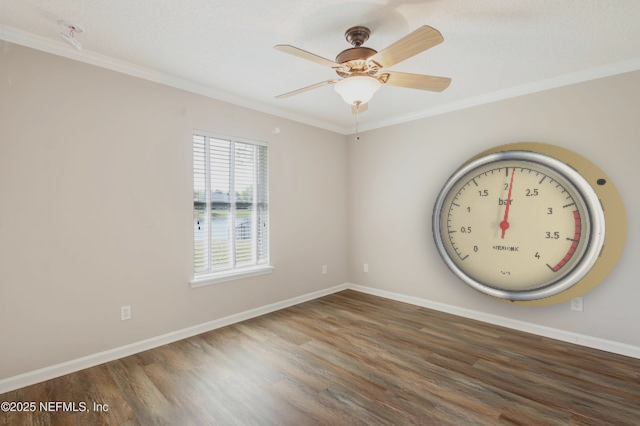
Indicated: 2.1; bar
